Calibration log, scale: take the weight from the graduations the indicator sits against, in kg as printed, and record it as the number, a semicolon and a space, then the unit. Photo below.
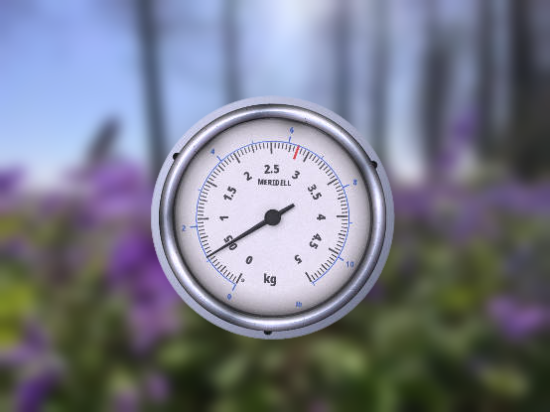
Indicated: 0.5; kg
